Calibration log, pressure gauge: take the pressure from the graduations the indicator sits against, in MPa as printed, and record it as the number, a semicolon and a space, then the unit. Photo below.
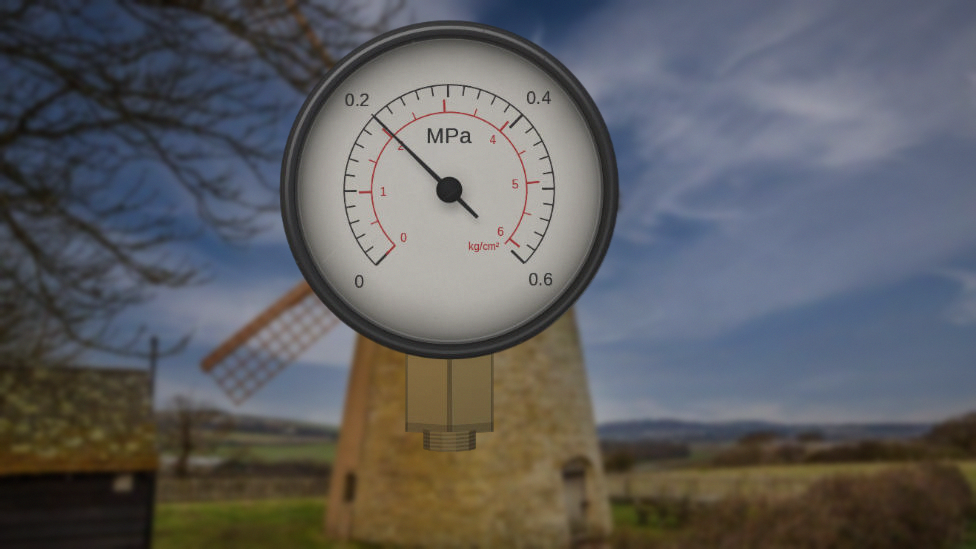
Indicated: 0.2; MPa
